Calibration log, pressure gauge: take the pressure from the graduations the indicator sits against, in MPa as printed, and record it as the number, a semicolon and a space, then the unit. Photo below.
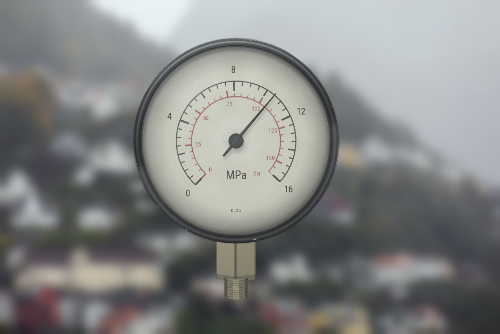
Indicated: 10.5; MPa
